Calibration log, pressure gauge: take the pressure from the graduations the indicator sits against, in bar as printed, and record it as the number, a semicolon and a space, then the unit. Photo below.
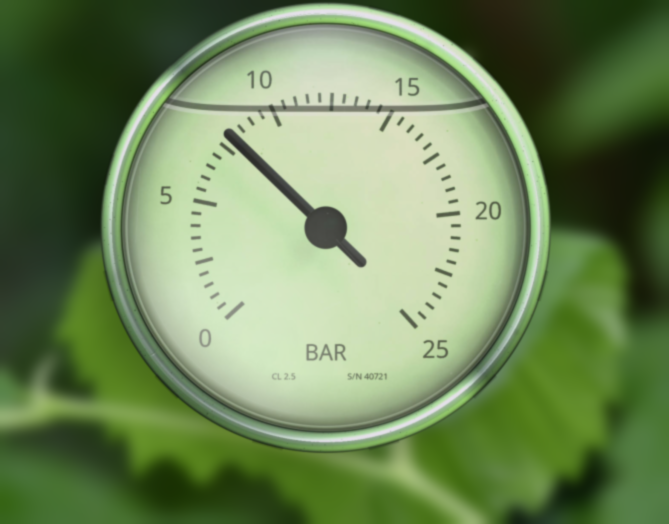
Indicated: 8; bar
